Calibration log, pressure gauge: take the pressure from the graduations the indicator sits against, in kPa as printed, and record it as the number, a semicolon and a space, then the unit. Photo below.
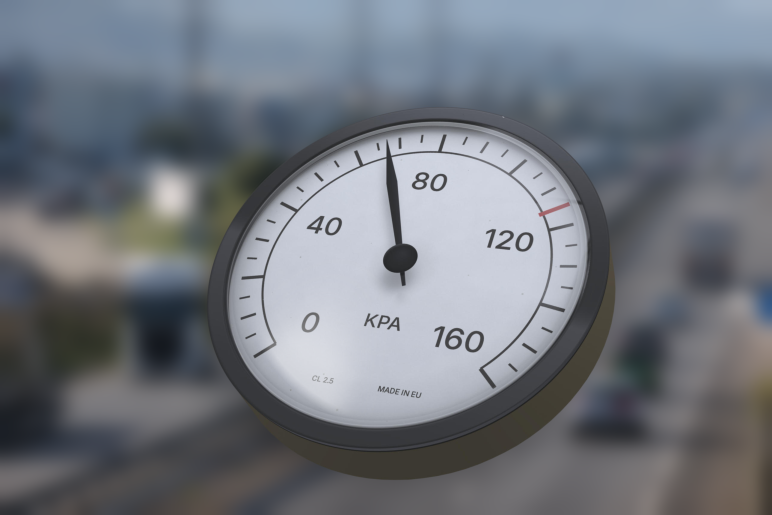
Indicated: 67.5; kPa
